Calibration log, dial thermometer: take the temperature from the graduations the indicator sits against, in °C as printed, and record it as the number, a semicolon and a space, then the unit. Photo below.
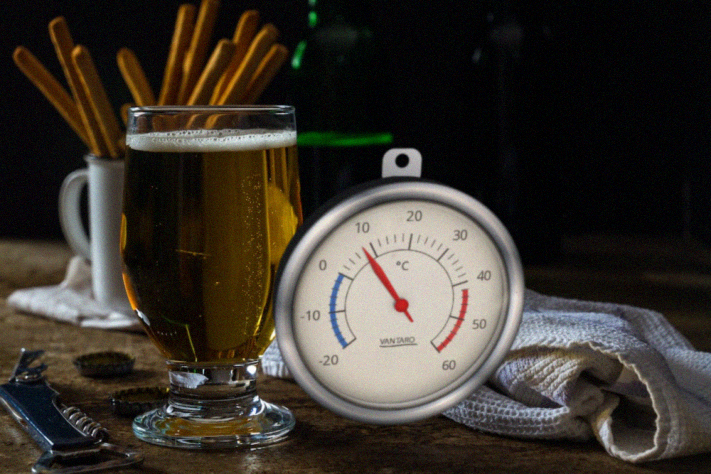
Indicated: 8; °C
